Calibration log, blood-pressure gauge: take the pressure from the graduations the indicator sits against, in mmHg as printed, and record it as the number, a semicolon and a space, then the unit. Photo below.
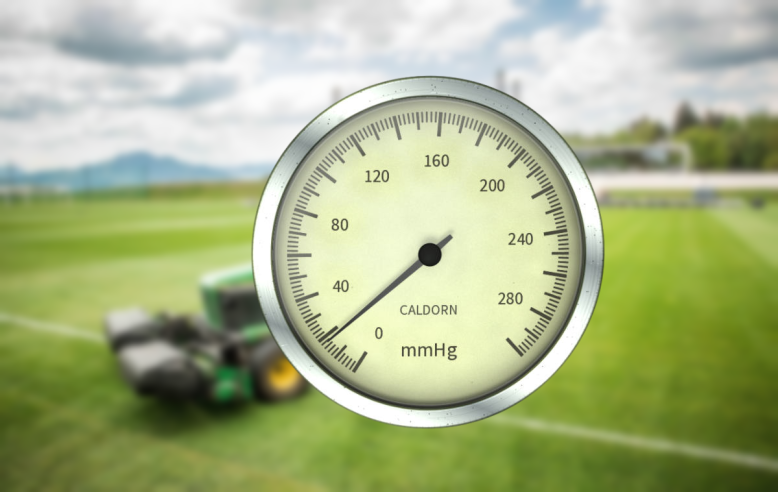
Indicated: 18; mmHg
